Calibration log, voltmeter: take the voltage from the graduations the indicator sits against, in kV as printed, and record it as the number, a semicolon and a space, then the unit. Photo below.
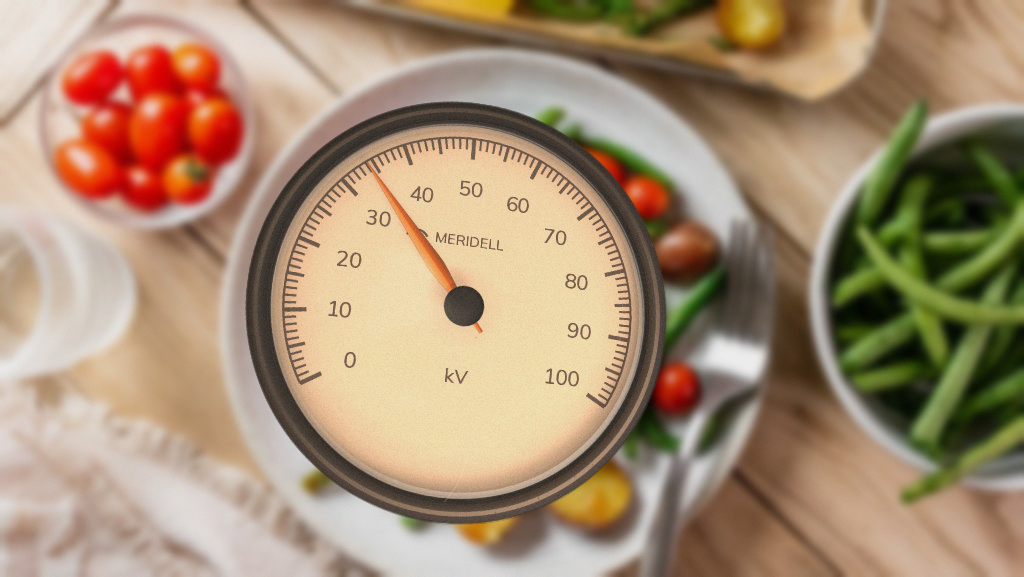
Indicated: 34; kV
